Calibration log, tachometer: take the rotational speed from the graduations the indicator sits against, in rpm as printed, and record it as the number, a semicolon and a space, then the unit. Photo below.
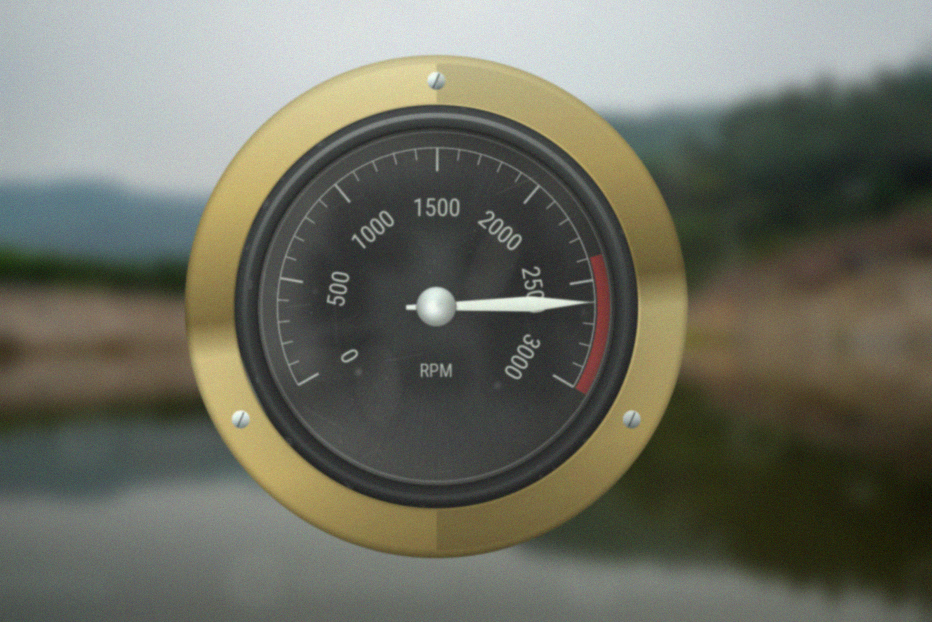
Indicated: 2600; rpm
